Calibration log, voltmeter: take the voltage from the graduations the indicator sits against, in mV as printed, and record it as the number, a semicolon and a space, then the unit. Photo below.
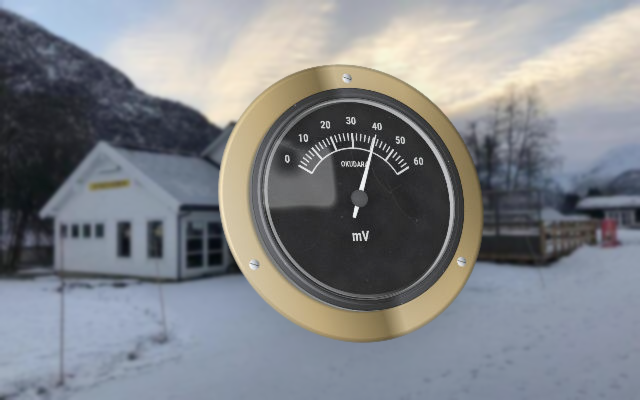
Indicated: 40; mV
